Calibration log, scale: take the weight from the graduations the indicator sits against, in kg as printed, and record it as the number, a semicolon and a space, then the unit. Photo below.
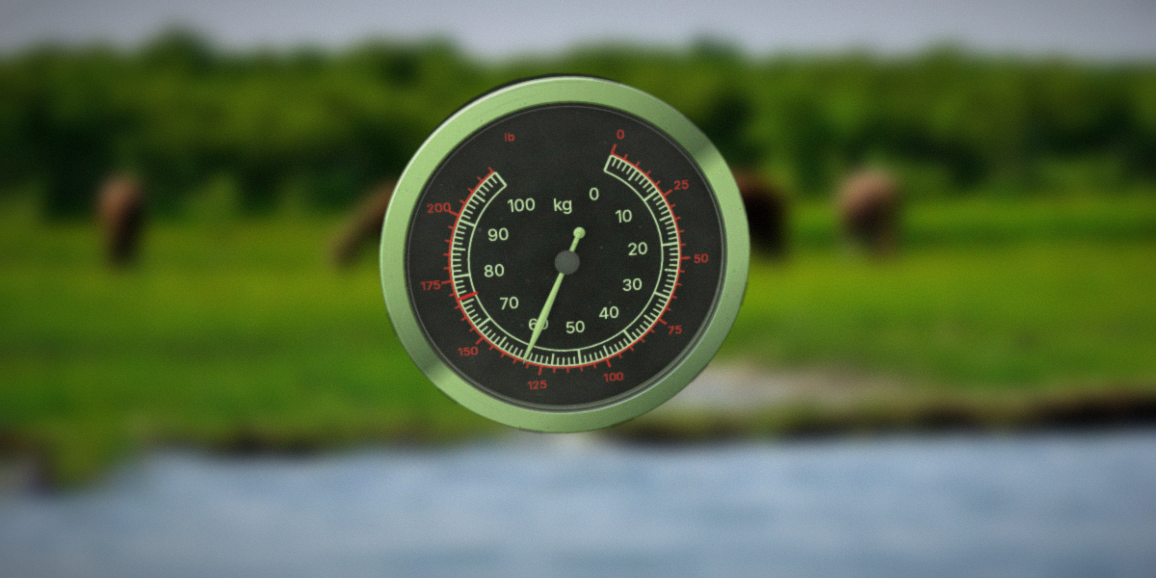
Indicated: 60; kg
